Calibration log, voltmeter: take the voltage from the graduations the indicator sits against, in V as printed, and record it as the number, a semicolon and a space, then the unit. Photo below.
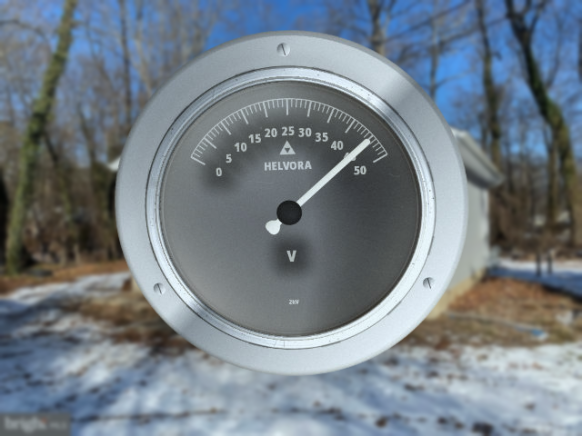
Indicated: 45; V
